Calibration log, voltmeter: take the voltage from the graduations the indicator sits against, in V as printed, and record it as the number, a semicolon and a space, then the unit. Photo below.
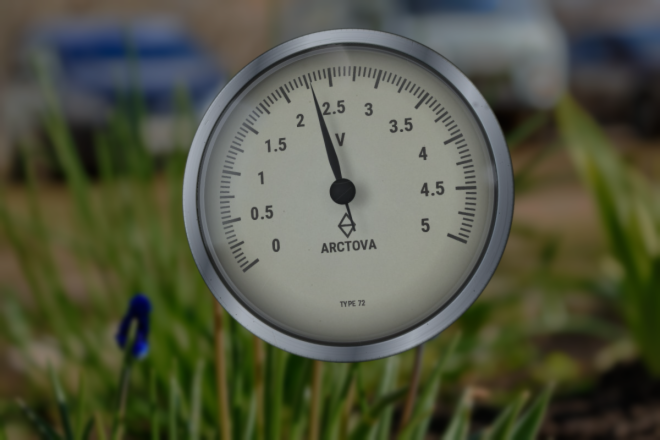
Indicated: 2.3; V
